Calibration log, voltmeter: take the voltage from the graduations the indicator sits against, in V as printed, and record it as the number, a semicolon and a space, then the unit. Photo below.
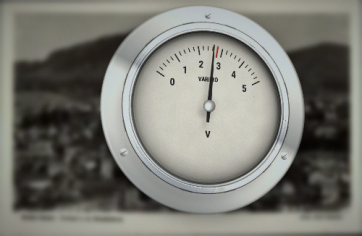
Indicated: 2.6; V
